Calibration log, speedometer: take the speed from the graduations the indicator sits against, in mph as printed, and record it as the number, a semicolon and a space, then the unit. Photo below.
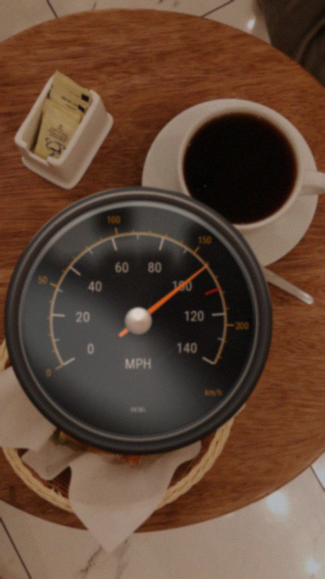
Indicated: 100; mph
